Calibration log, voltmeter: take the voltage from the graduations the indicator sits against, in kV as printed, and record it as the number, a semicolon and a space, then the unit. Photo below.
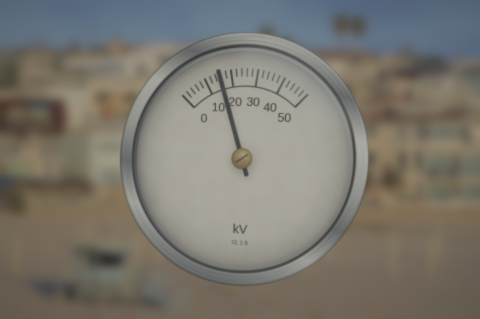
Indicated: 16; kV
